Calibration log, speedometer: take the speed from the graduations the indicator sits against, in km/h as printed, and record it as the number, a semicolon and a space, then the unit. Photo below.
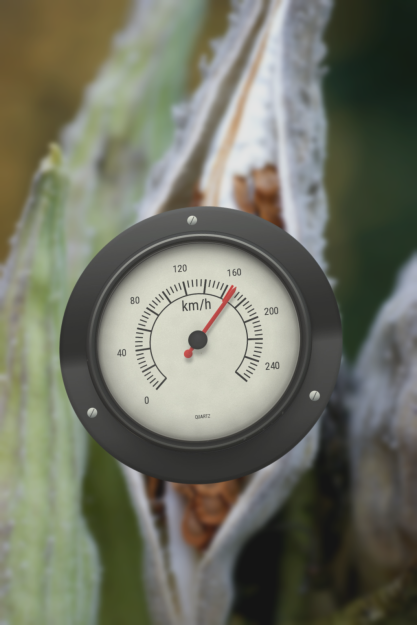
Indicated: 168; km/h
